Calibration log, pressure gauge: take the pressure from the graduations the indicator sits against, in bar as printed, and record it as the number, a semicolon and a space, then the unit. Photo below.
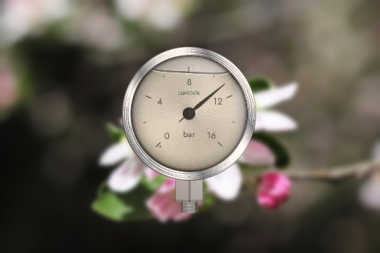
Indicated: 11; bar
